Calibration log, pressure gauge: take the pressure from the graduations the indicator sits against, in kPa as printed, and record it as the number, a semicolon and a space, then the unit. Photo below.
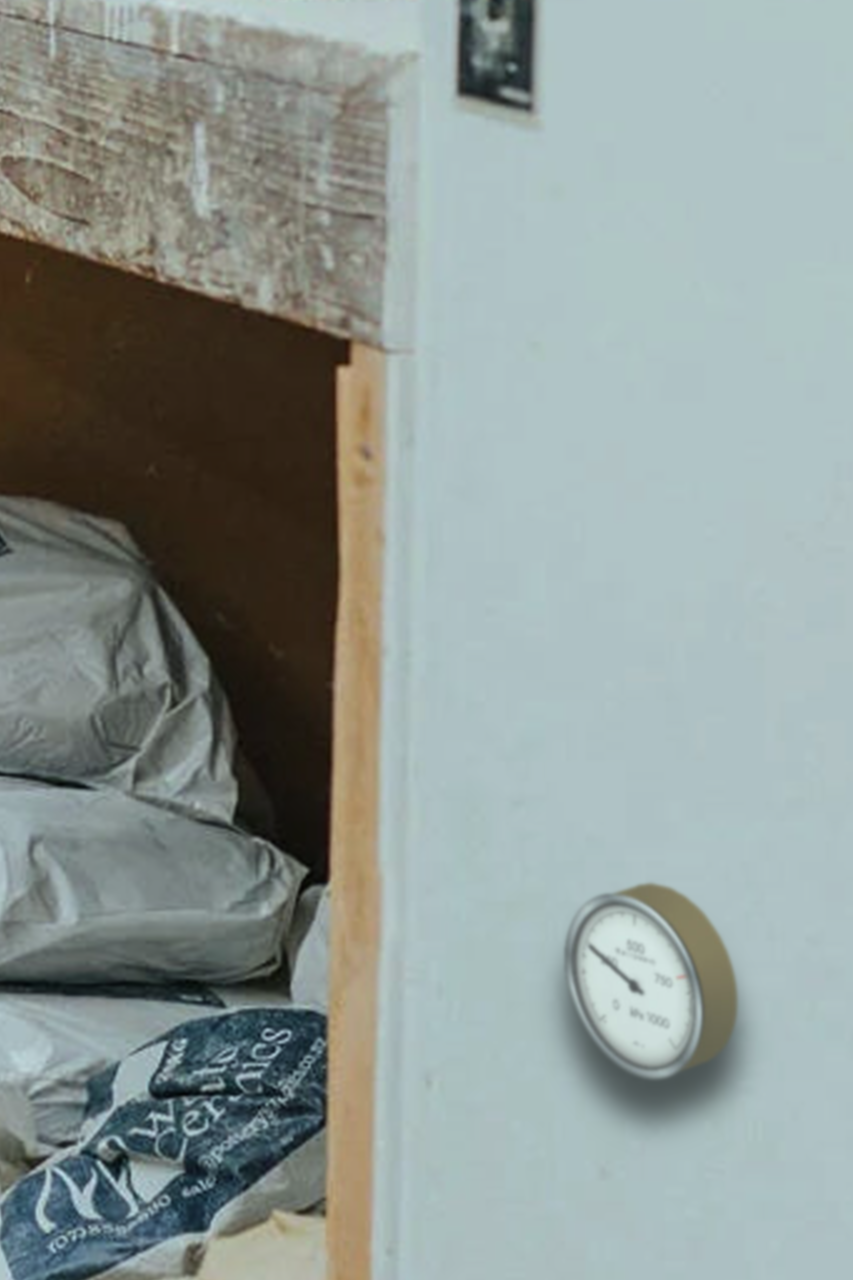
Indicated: 250; kPa
